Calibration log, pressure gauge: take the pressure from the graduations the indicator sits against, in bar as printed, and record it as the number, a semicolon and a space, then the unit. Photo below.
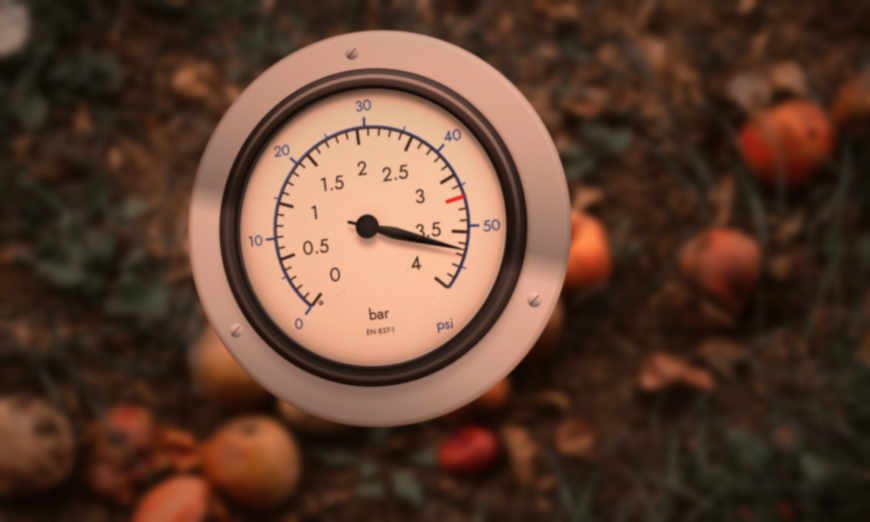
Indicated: 3.65; bar
